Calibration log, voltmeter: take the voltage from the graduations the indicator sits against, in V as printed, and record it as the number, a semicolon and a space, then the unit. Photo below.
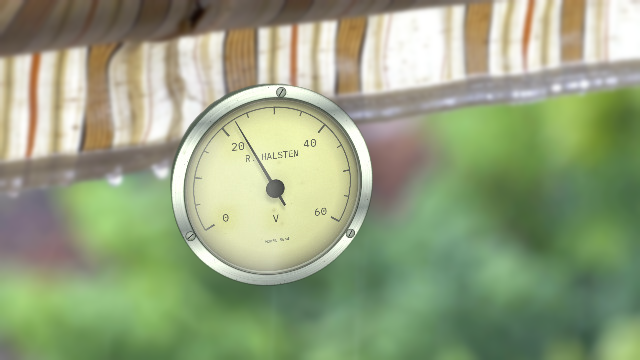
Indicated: 22.5; V
